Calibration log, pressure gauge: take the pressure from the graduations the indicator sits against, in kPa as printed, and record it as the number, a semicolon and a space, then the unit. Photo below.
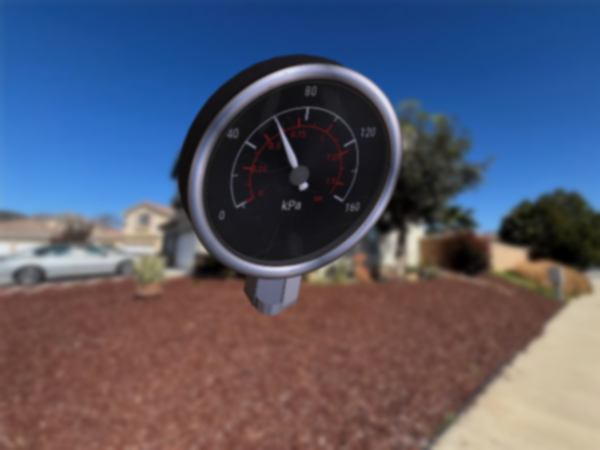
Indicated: 60; kPa
